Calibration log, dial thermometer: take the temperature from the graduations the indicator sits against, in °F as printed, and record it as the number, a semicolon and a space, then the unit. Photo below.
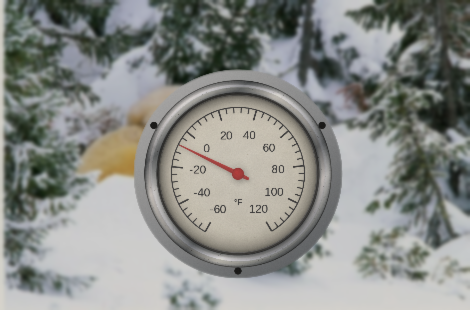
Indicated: -8; °F
